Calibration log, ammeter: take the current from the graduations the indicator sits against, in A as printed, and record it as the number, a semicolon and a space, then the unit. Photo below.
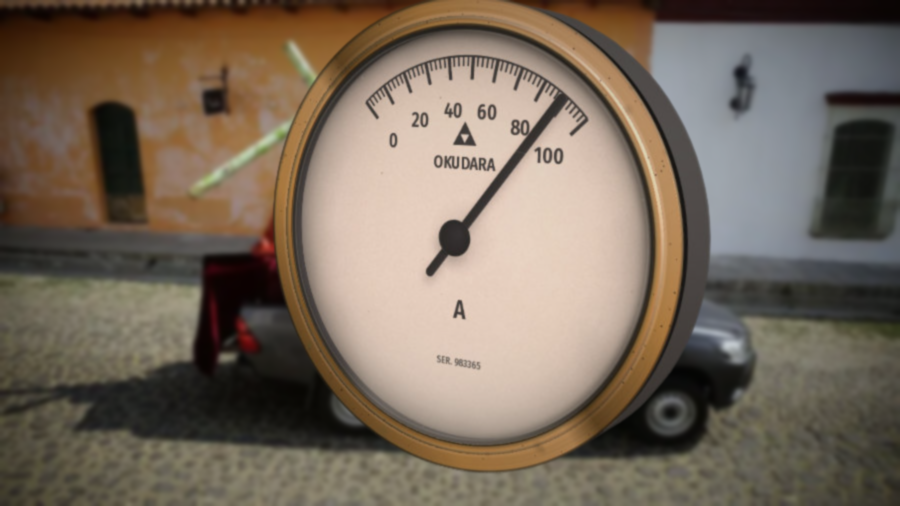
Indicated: 90; A
